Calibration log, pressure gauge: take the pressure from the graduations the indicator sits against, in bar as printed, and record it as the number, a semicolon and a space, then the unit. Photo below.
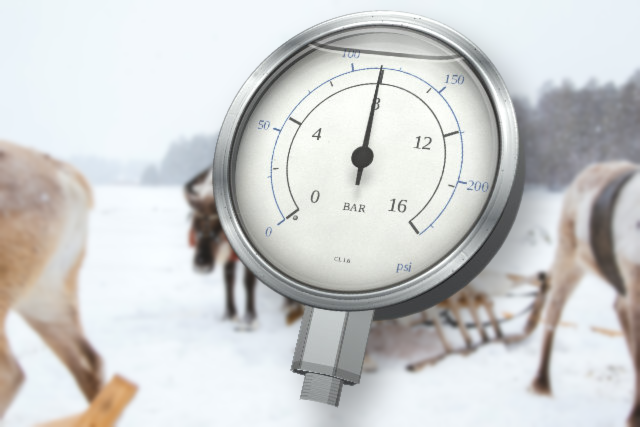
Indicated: 8; bar
